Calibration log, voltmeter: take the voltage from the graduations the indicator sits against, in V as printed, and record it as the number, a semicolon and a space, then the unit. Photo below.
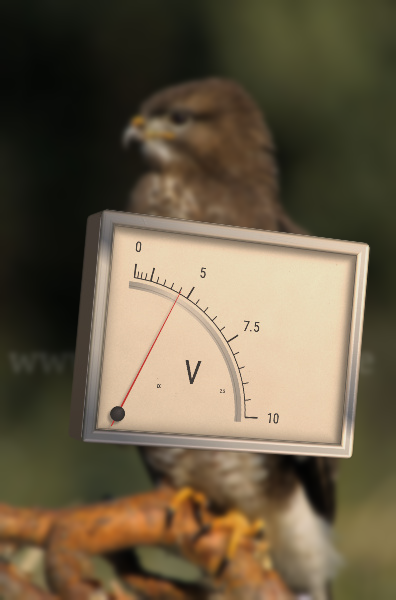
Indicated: 4.5; V
